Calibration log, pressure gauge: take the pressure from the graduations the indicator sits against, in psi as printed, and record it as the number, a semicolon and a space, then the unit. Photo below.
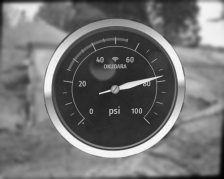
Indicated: 77.5; psi
